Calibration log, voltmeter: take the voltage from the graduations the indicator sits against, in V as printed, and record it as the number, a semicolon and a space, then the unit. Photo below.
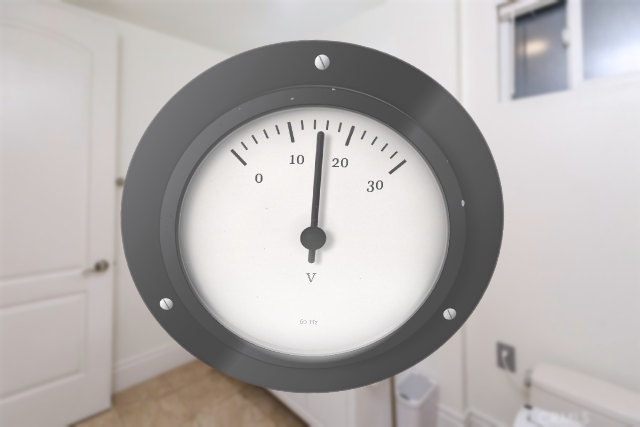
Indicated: 15; V
